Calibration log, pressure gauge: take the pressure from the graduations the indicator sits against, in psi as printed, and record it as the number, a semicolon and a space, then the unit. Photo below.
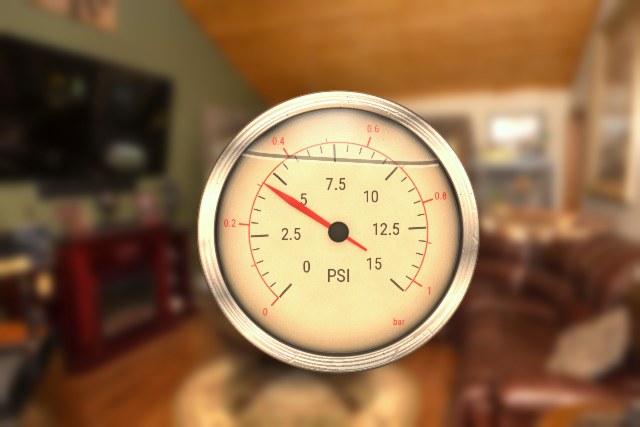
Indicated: 4.5; psi
